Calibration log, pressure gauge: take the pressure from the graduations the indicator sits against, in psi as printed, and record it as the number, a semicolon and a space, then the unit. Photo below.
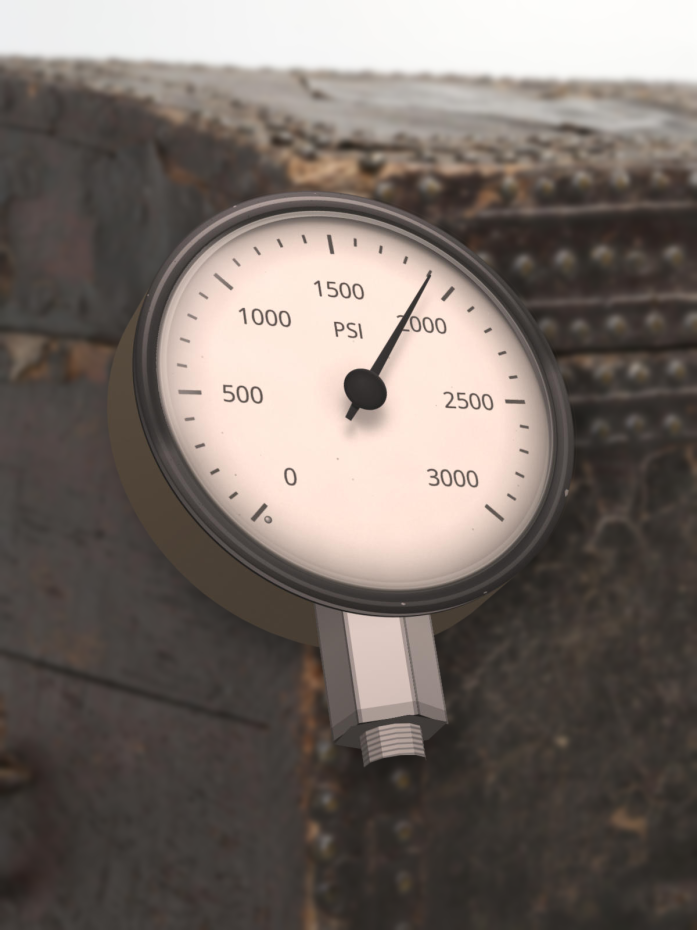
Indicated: 1900; psi
